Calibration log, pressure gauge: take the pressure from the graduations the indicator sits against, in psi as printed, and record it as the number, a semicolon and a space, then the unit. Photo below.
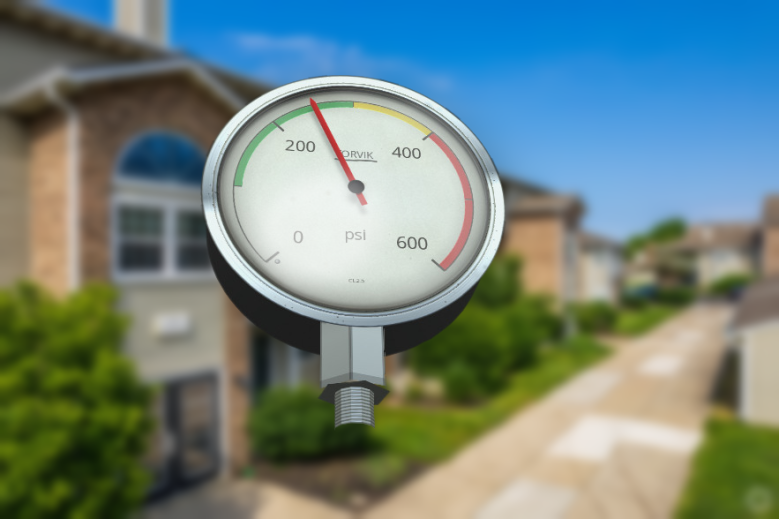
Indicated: 250; psi
